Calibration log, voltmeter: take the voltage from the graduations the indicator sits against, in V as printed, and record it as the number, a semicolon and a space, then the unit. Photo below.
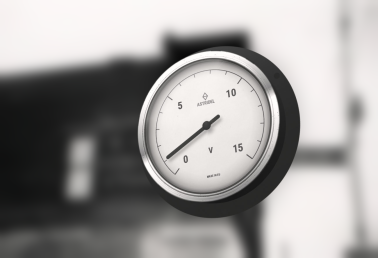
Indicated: 1; V
